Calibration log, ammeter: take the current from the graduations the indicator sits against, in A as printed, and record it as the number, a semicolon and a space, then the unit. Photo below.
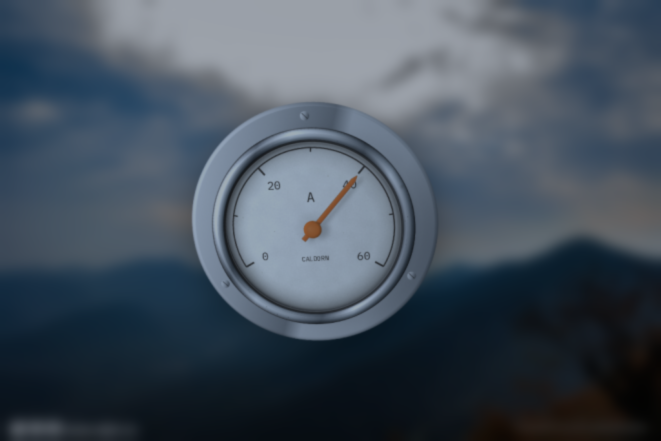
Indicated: 40; A
